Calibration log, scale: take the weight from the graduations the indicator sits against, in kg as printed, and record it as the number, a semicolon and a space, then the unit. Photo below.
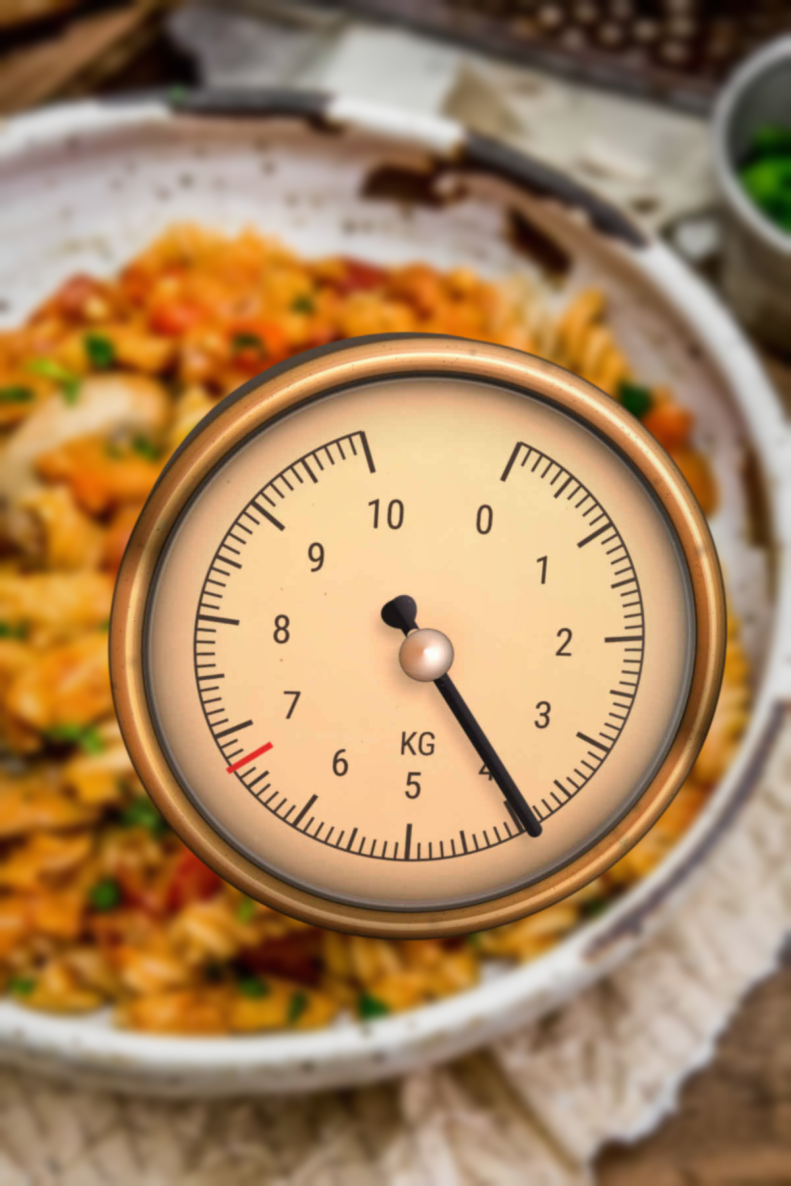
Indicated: 3.9; kg
